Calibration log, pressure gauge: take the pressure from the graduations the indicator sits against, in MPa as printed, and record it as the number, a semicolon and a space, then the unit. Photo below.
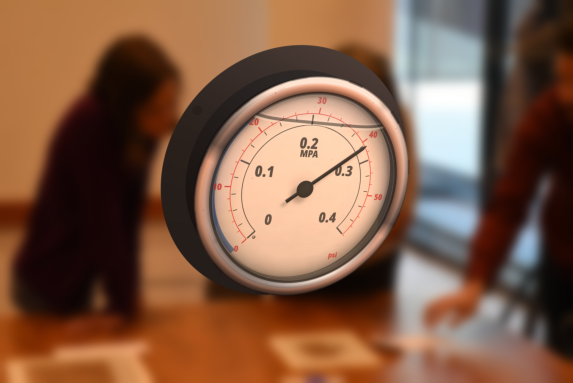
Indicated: 0.28; MPa
